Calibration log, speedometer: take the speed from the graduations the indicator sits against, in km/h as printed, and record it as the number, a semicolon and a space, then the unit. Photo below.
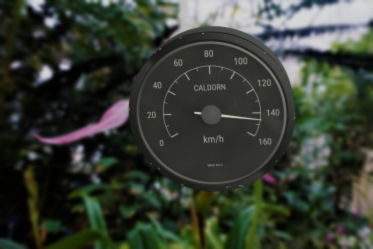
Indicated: 145; km/h
